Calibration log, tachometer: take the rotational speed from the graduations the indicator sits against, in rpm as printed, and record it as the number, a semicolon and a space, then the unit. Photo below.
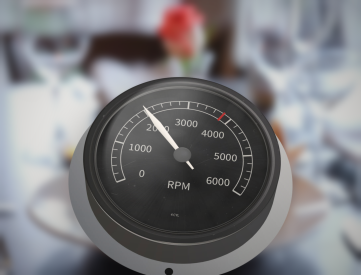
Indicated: 2000; rpm
